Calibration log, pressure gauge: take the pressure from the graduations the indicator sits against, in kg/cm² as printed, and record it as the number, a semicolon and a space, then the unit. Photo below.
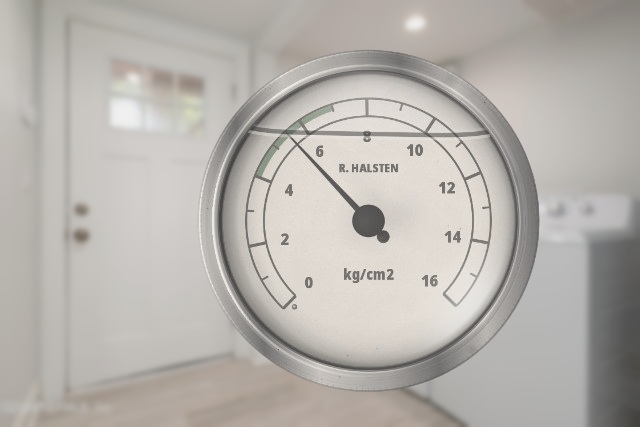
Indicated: 5.5; kg/cm²
